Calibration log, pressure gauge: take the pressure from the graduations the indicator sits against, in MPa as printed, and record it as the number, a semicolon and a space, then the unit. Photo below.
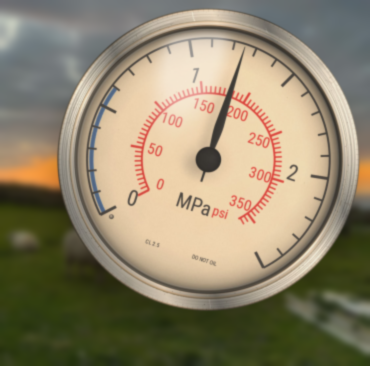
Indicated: 1.25; MPa
